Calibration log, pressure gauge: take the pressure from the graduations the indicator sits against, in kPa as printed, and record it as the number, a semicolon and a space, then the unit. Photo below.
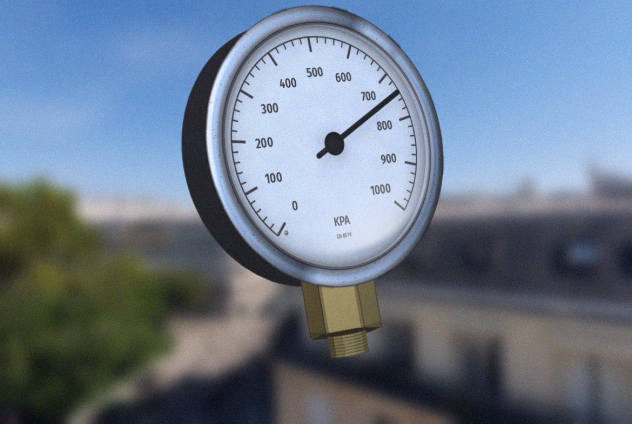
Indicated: 740; kPa
